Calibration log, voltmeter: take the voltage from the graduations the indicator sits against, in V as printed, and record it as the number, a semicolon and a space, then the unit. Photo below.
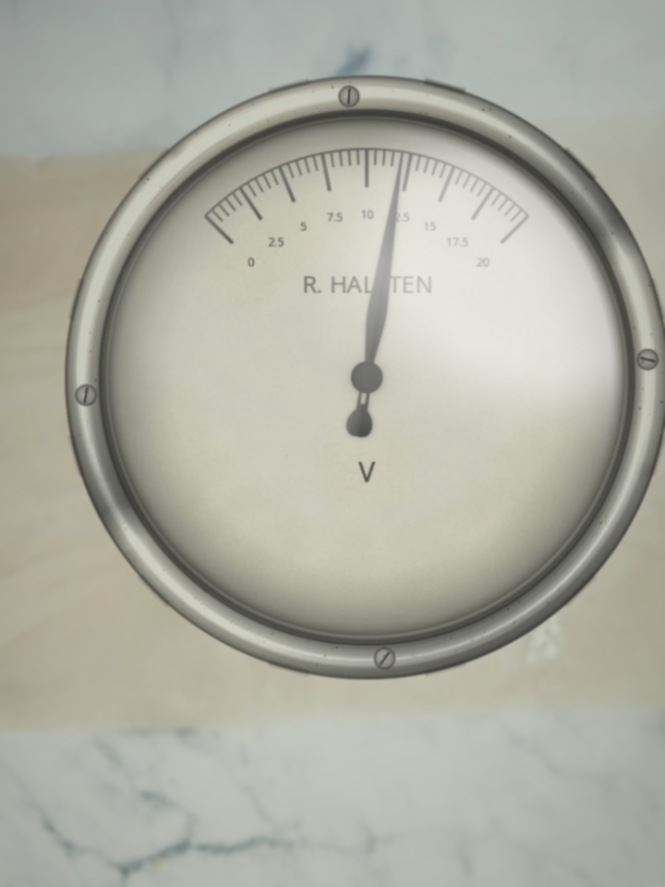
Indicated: 12; V
